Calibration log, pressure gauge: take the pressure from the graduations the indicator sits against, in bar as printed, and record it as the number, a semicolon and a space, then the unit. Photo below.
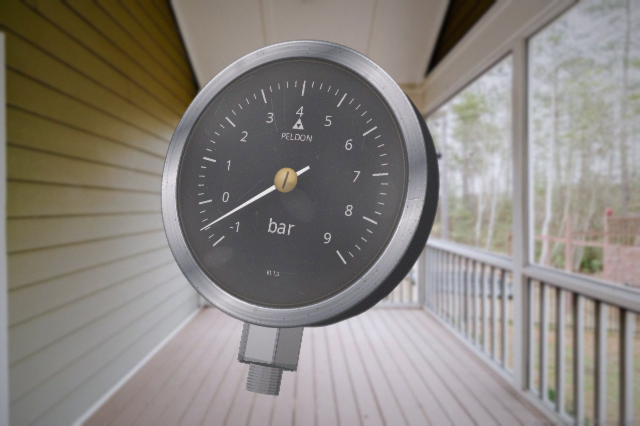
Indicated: -0.6; bar
